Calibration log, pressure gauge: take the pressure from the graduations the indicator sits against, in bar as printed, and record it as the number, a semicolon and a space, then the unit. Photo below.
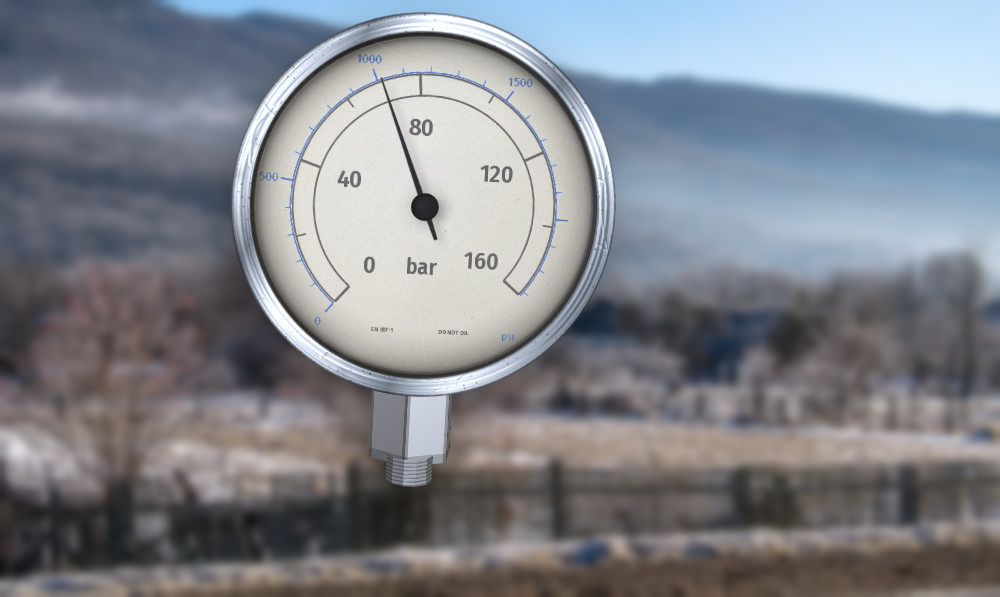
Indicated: 70; bar
